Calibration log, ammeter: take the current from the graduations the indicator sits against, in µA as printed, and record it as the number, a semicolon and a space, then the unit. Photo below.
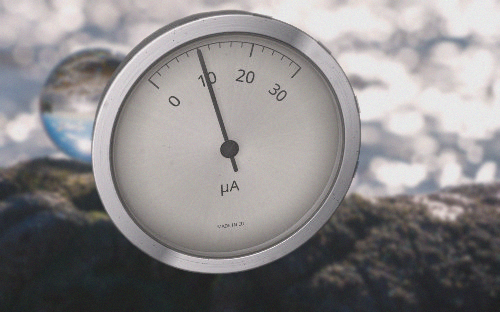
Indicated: 10; µA
